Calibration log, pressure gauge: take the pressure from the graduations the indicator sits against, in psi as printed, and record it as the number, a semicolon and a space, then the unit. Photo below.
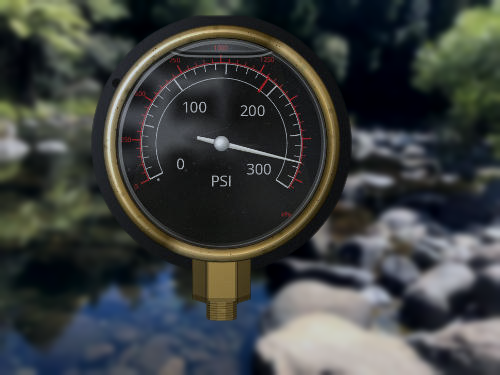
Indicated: 275; psi
